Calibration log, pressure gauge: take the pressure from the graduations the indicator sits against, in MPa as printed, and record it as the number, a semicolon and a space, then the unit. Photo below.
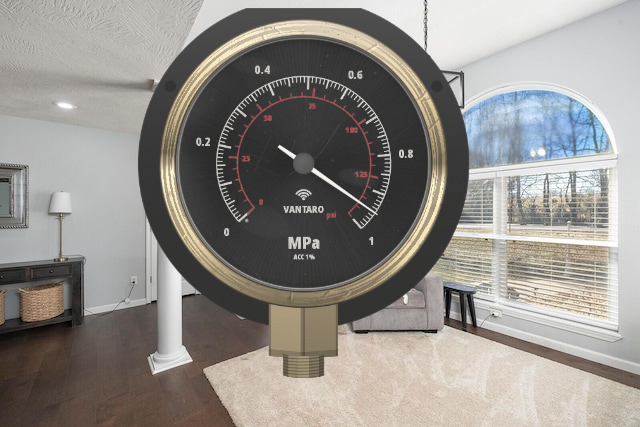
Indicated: 0.95; MPa
